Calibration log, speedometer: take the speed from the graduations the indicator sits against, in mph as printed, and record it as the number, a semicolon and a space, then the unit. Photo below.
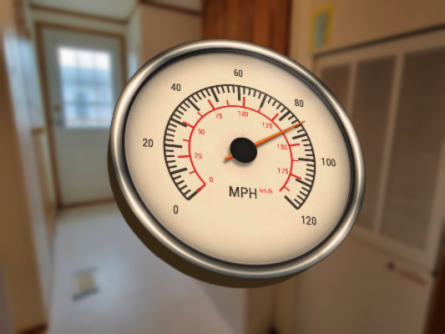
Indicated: 86; mph
